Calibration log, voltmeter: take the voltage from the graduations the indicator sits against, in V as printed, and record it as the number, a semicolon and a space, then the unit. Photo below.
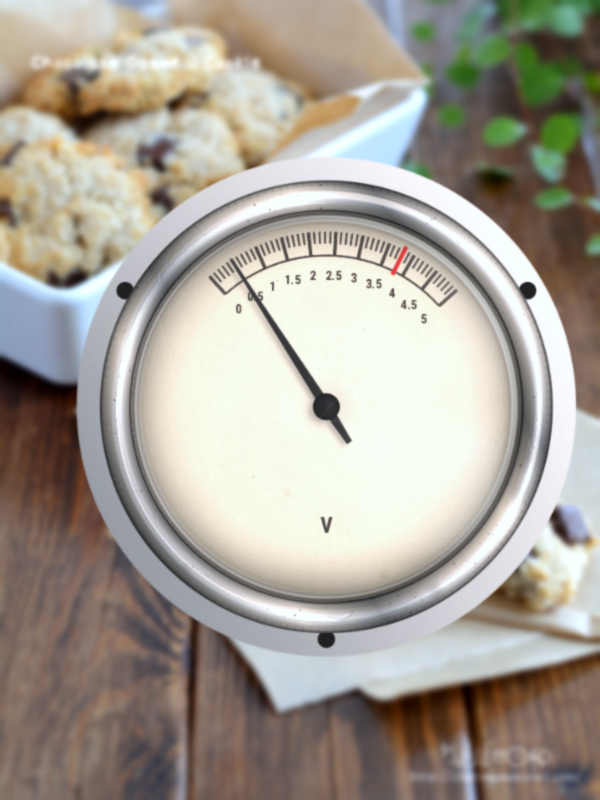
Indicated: 0.5; V
